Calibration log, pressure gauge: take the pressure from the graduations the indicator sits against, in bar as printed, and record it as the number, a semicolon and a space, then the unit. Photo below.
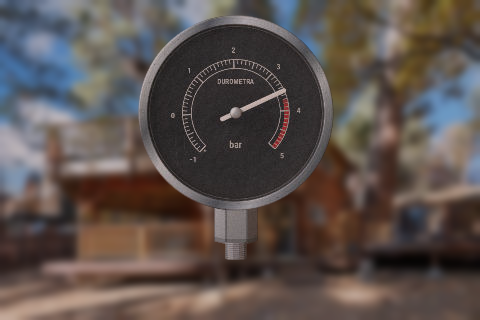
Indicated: 3.5; bar
